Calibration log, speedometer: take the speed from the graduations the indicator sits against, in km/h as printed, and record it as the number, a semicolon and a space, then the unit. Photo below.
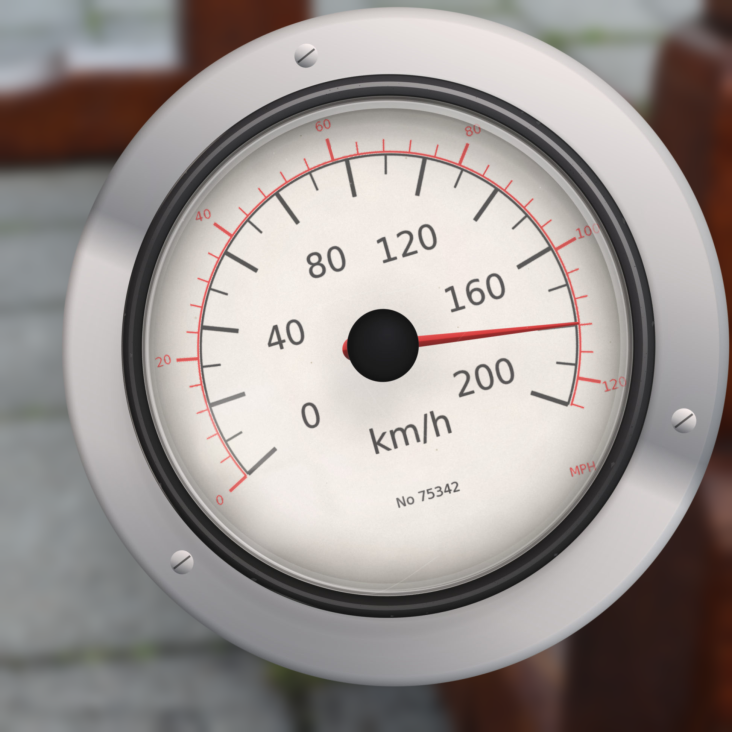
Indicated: 180; km/h
